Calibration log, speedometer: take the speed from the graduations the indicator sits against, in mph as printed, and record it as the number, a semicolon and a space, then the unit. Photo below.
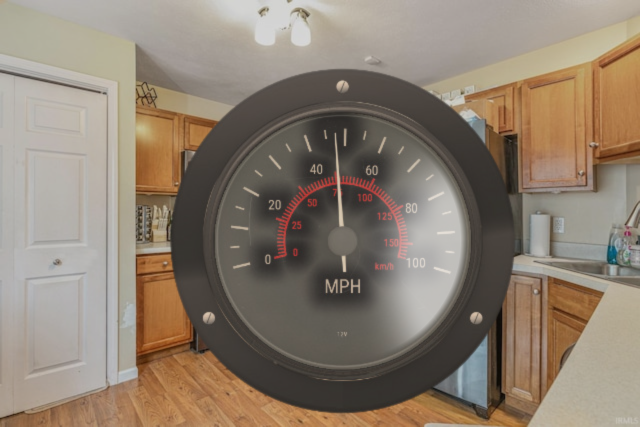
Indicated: 47.5; mph
